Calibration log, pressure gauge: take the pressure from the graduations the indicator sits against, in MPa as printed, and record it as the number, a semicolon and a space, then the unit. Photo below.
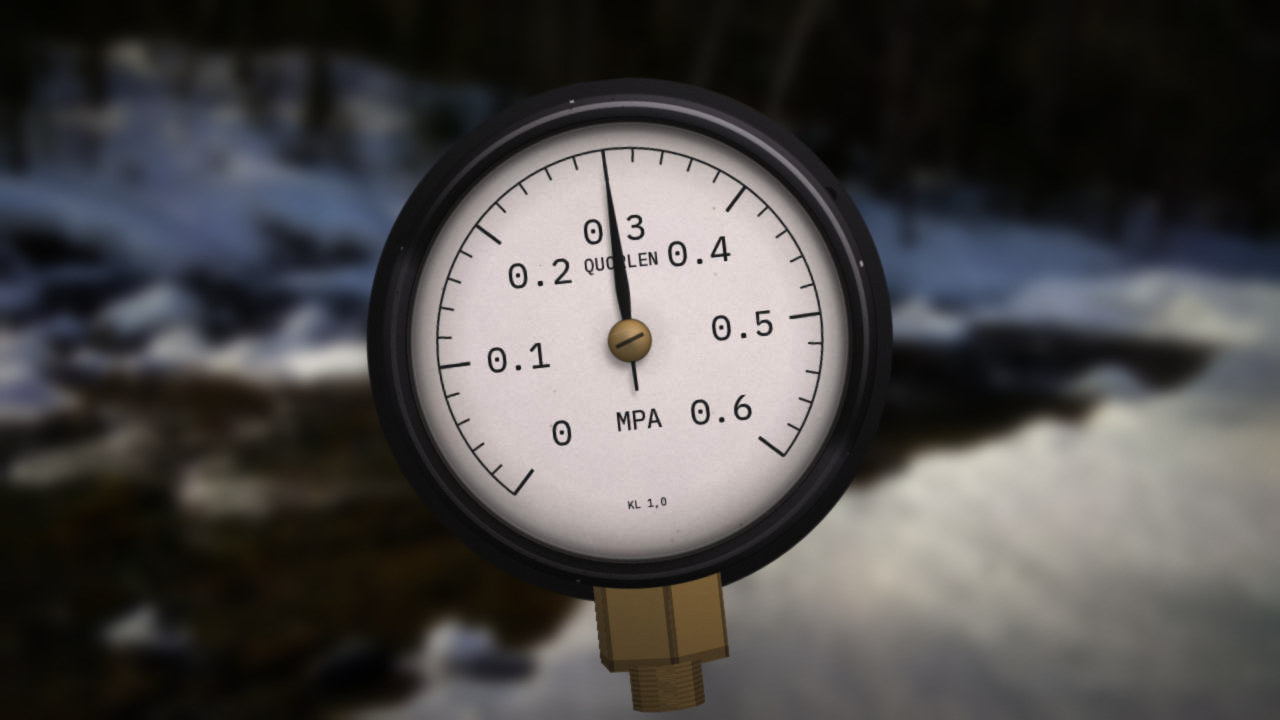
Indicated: 0.3; MPa
